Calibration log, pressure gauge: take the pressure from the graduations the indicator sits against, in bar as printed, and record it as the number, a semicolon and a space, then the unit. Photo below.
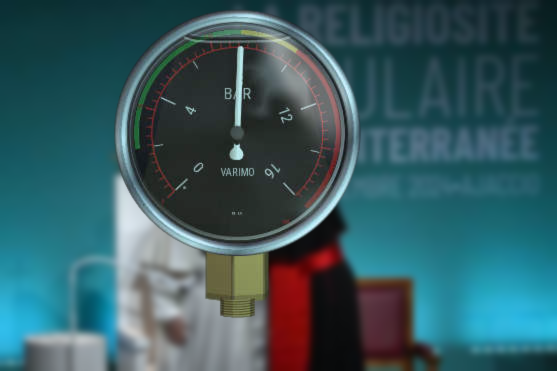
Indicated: 8; bar
